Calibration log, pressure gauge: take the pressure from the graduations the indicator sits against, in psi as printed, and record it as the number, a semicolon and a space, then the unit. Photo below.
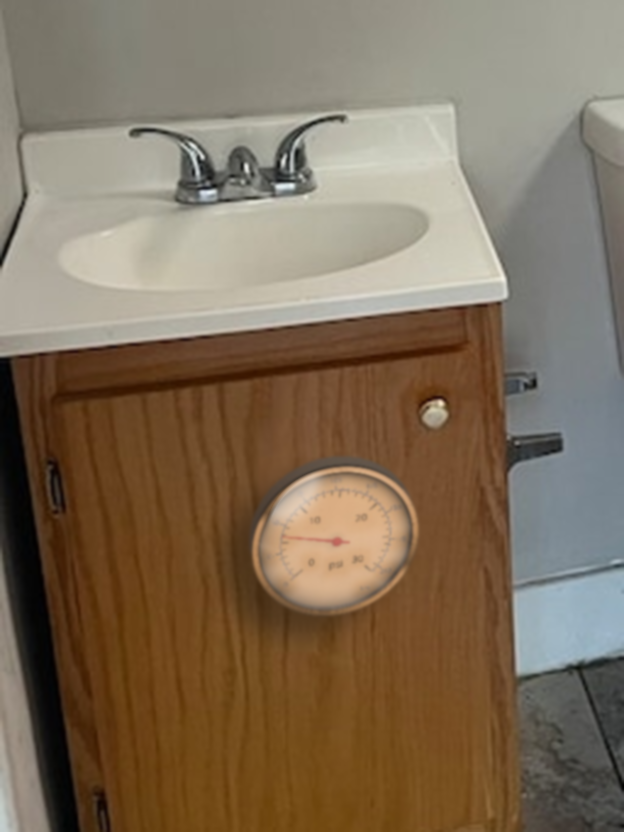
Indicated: 6; psi
